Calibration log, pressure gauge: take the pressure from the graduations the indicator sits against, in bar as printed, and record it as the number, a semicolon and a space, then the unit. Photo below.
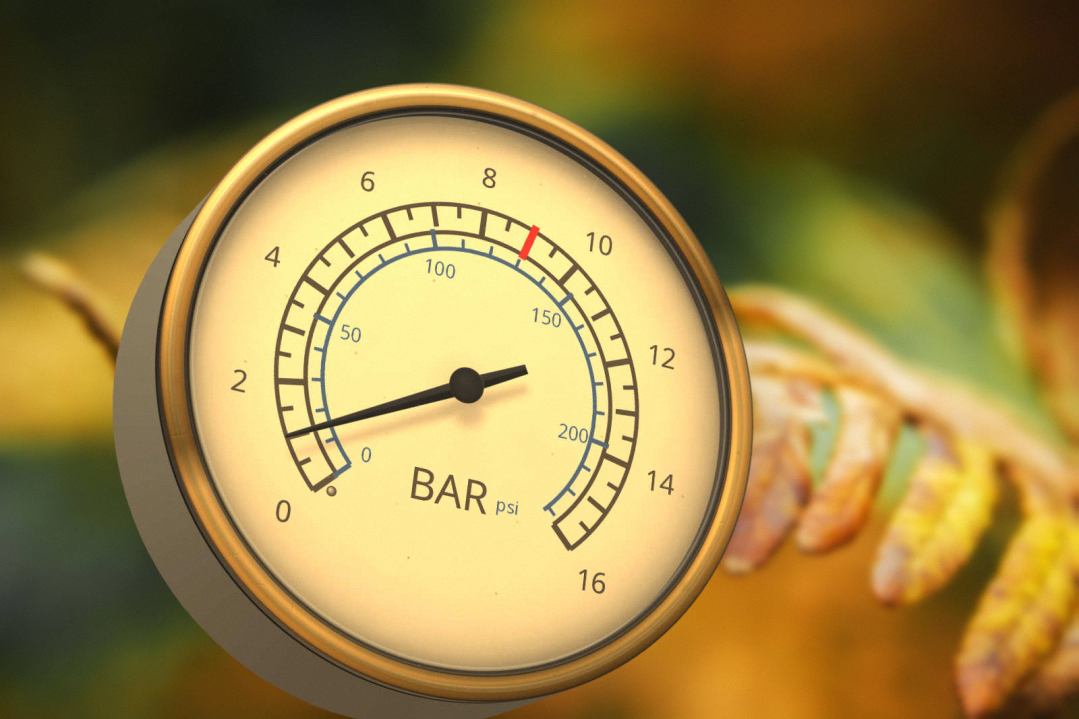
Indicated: 1; bar
